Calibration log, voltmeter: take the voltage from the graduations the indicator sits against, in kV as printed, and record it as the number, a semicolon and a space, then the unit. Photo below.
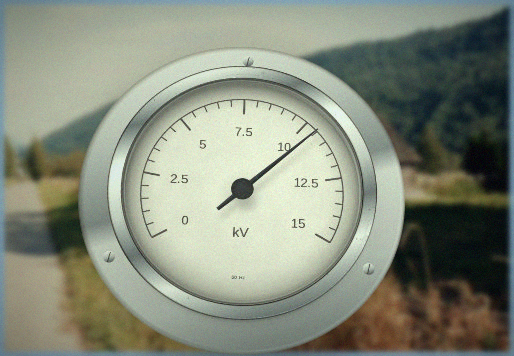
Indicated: 10.5; kV
